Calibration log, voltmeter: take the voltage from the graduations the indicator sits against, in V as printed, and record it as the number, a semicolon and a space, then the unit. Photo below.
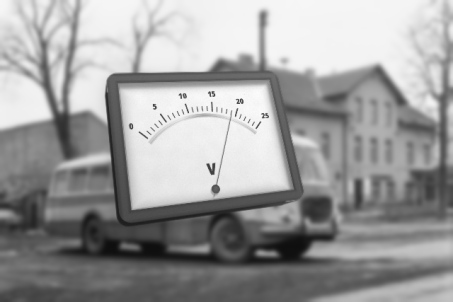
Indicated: 19; V
